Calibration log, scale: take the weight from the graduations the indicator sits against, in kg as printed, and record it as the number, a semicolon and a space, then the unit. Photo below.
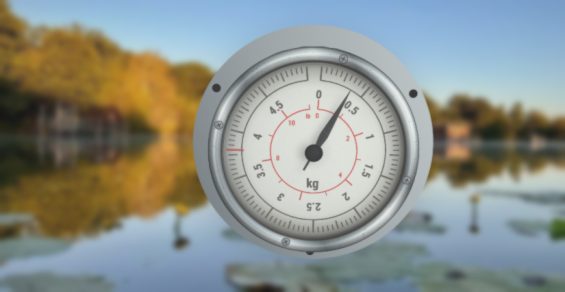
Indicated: 0.35; kg
